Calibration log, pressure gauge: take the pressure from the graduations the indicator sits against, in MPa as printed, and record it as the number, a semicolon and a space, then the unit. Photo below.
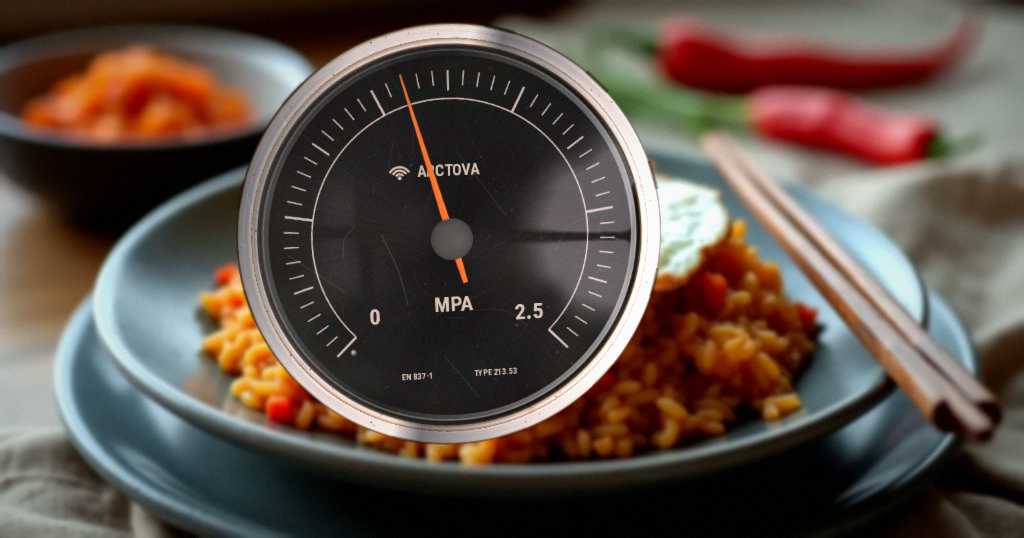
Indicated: 1.1; MPa
